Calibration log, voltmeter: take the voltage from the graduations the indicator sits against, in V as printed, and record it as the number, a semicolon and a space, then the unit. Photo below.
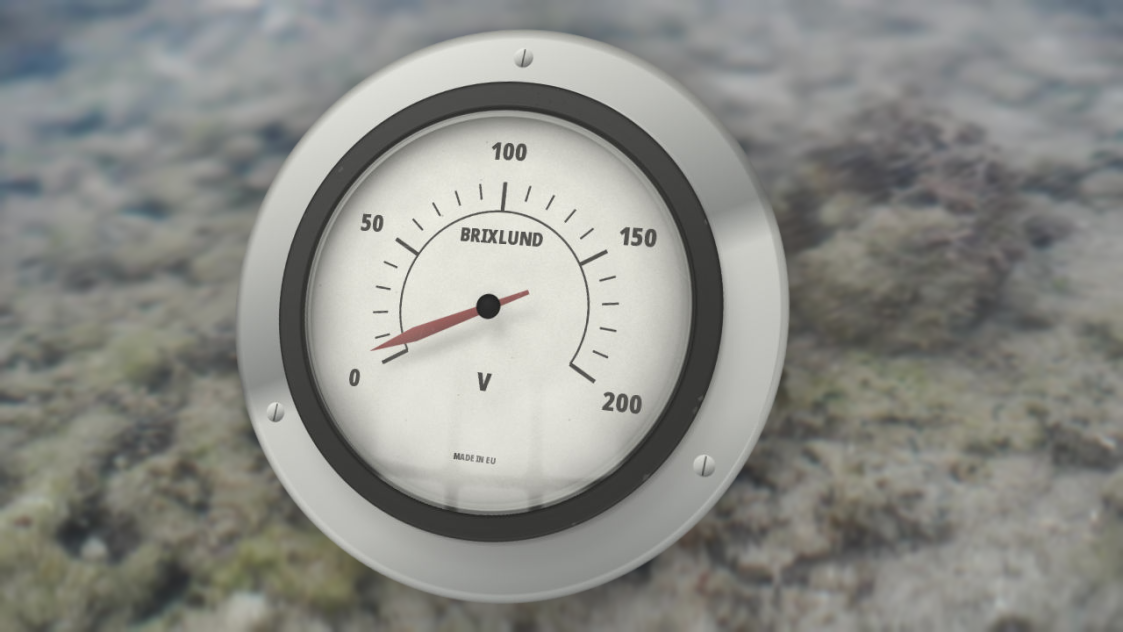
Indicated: 5; V
